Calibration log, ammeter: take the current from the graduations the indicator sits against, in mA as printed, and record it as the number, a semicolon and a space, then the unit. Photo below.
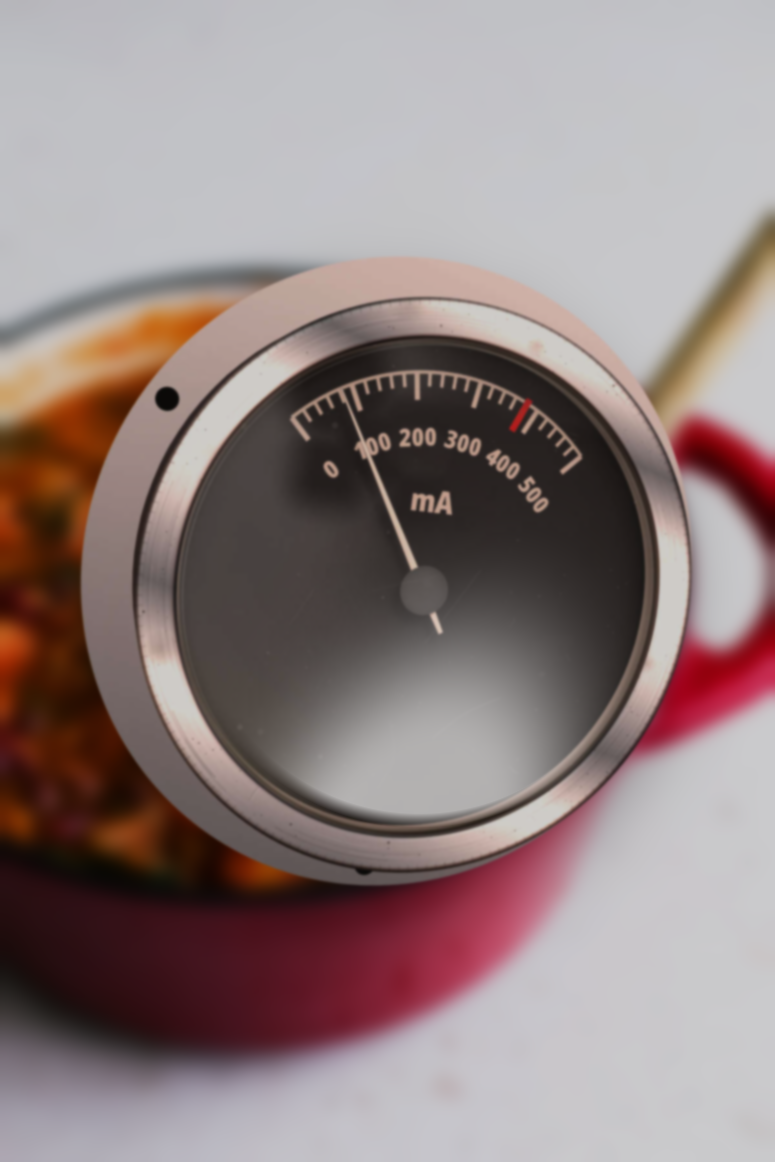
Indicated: 80; mA
